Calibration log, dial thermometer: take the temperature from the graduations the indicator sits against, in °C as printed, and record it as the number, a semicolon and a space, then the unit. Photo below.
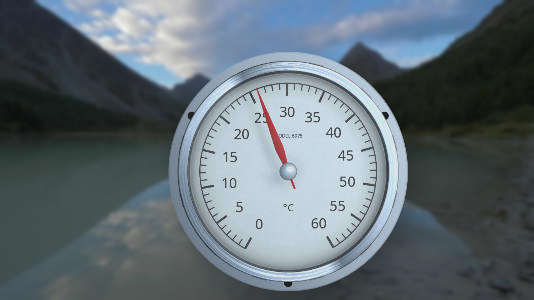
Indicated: 26; °C
